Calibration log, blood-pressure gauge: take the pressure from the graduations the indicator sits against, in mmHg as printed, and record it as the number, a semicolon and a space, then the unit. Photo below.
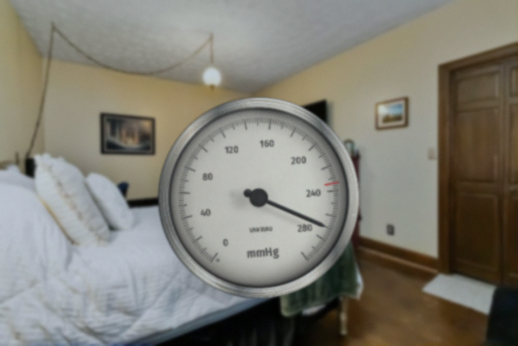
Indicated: 270; mmHg
